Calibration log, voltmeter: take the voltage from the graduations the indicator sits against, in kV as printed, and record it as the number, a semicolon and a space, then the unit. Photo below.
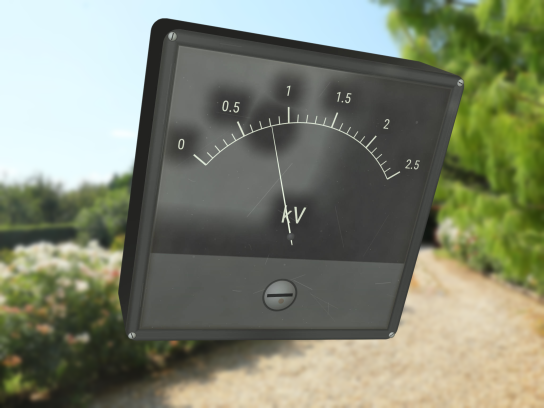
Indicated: 0.8; kV
